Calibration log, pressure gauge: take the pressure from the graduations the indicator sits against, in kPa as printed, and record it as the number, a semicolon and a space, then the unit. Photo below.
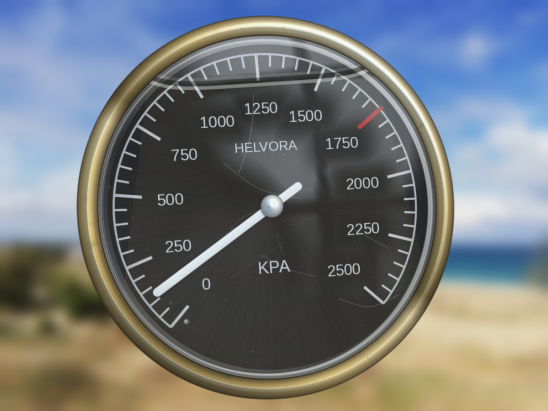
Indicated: 125; kPa
